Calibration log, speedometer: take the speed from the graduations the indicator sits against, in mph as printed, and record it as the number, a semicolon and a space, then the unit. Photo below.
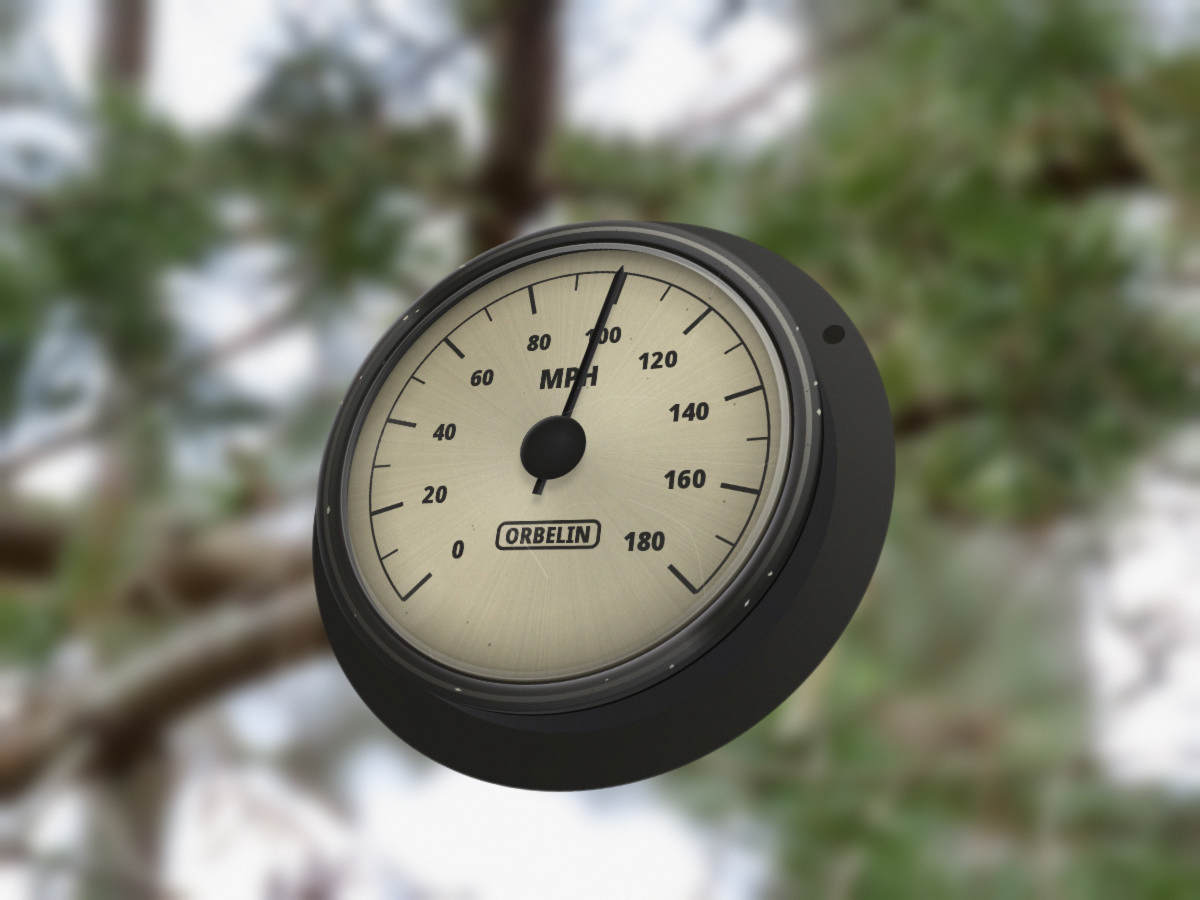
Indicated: 100; mph
